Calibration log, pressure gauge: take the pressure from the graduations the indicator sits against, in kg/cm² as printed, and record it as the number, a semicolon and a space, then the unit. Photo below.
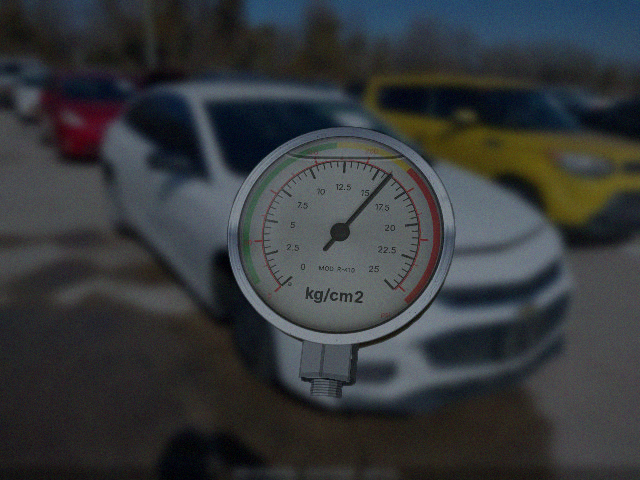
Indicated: 16; kg/cm²
